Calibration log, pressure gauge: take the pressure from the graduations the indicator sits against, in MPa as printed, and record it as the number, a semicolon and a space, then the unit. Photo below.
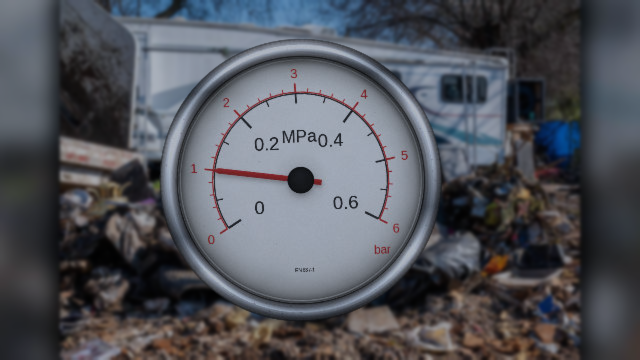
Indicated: 0.1; MPa
